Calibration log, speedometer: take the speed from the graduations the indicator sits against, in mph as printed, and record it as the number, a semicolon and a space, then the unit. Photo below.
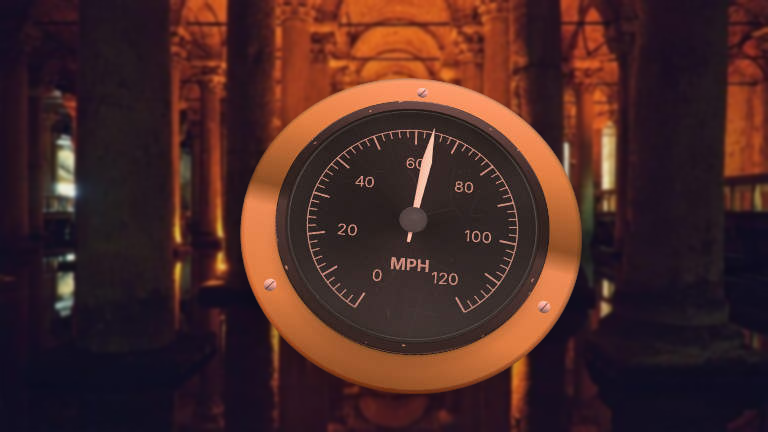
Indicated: 64; mph
